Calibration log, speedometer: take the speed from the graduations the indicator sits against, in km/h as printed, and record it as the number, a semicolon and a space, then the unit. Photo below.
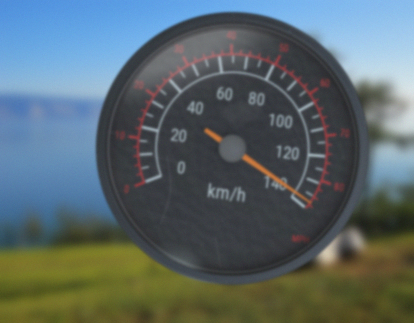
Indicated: 137.5; km/h
